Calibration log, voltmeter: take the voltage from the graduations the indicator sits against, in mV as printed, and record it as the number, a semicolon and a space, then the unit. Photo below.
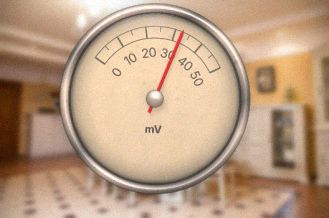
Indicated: 32.5; mV
